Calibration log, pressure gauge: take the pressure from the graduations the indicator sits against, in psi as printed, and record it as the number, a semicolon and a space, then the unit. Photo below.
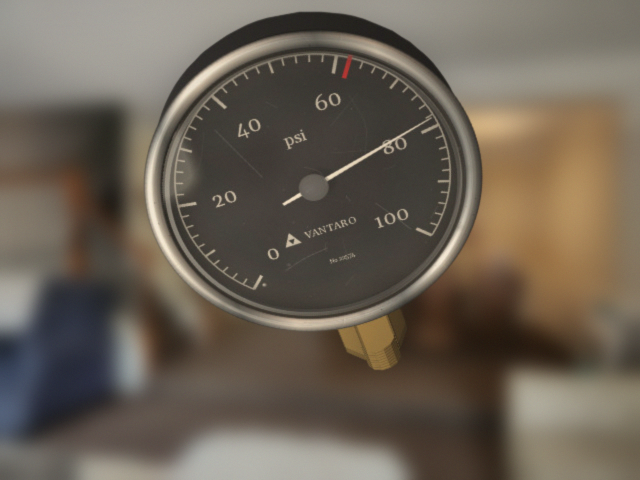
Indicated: 78; psi
